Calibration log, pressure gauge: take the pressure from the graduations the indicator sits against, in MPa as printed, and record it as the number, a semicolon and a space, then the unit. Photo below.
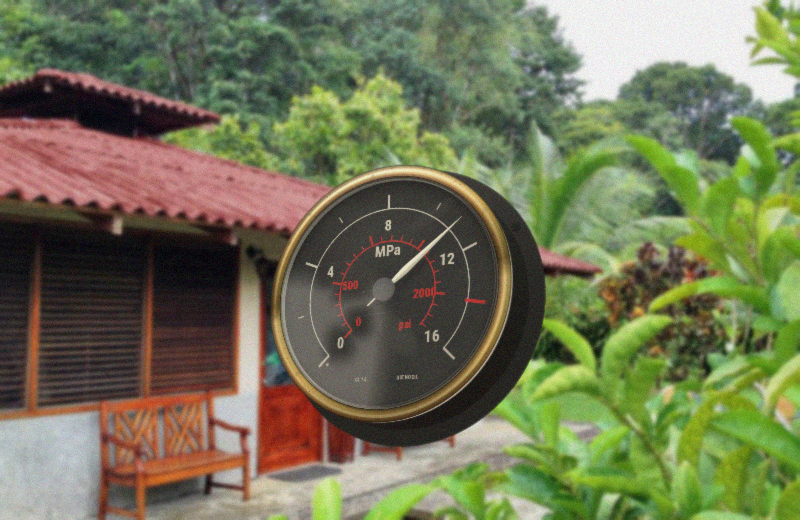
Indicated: 11; MPa
